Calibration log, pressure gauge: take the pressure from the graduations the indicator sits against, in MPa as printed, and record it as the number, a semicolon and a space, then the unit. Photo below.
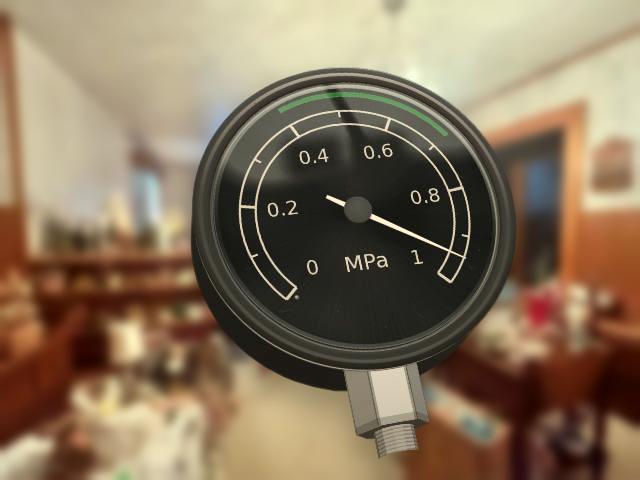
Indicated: 0.95; MPa
